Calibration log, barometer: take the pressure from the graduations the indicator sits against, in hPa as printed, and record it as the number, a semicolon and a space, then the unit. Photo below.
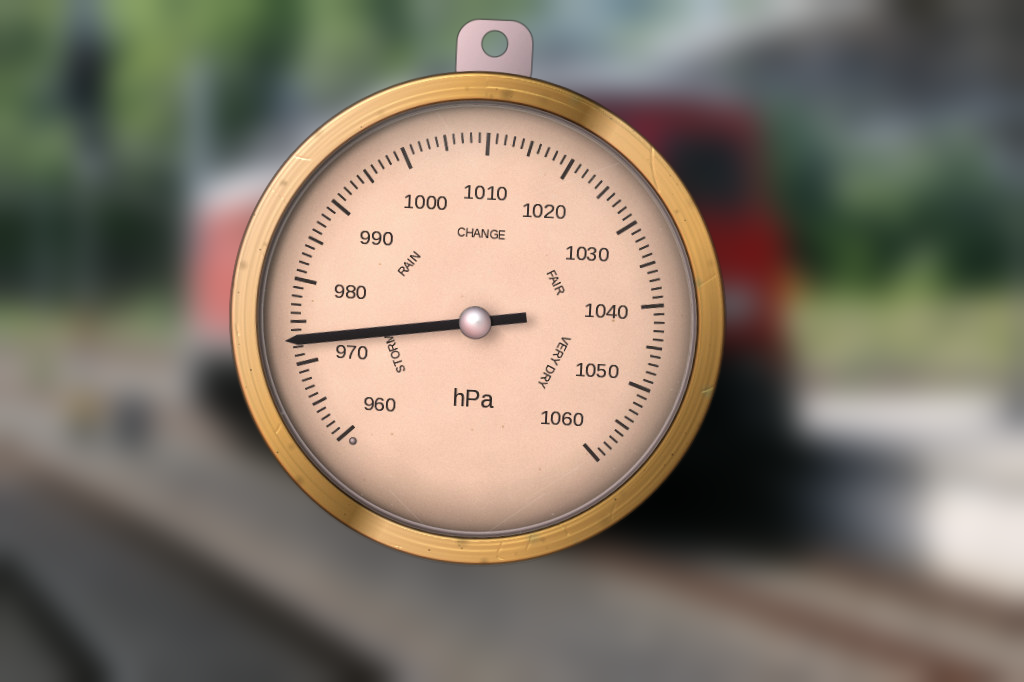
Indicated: 973; hPa
